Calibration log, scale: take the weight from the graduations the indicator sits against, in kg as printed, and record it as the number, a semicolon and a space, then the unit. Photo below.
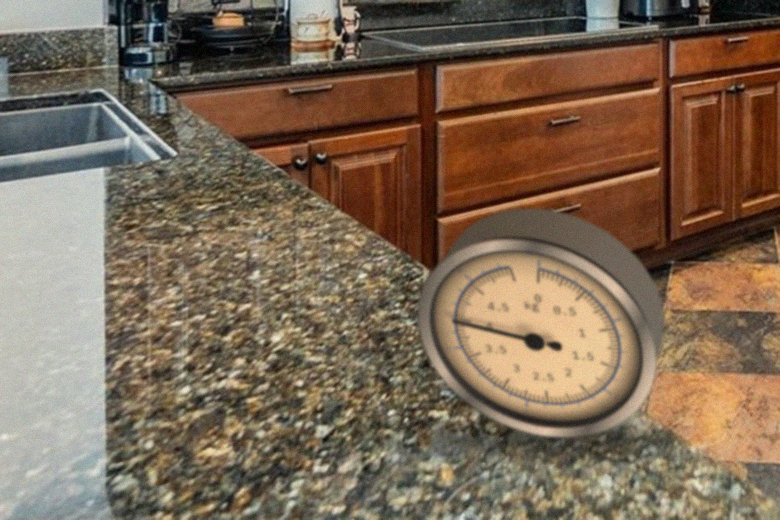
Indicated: 4; kg
